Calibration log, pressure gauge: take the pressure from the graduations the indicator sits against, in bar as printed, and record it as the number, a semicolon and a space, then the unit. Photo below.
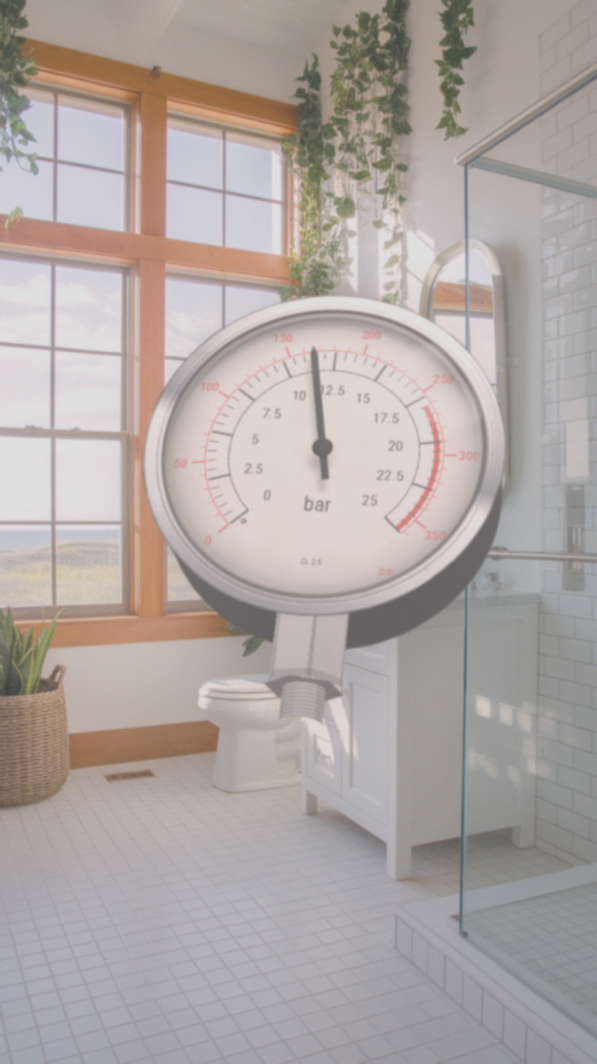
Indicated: 11.5; bar
